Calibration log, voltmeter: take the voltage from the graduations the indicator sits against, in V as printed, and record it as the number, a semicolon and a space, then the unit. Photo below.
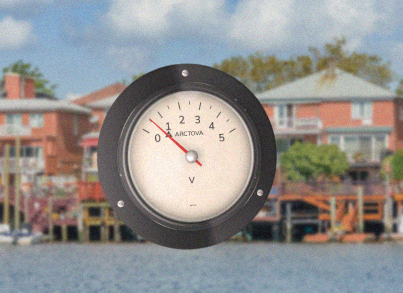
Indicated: 0.5; V
